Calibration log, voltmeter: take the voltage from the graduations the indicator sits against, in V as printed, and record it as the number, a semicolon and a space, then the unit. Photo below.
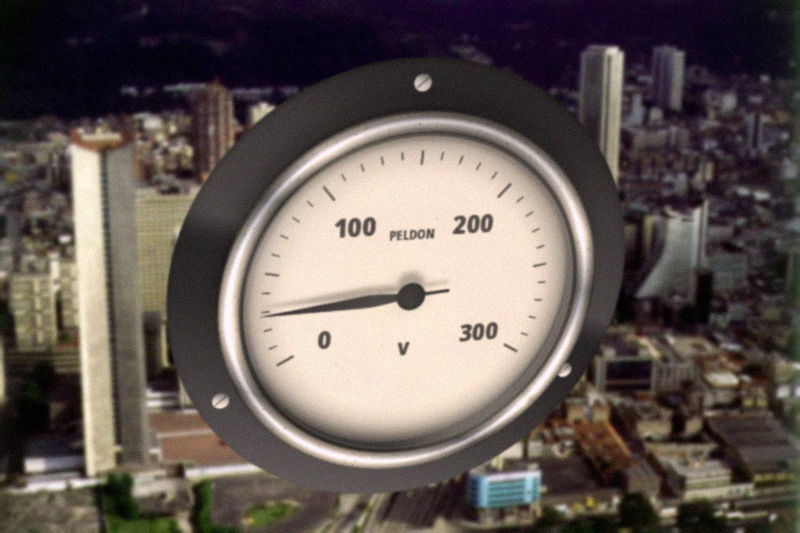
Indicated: 30; V
